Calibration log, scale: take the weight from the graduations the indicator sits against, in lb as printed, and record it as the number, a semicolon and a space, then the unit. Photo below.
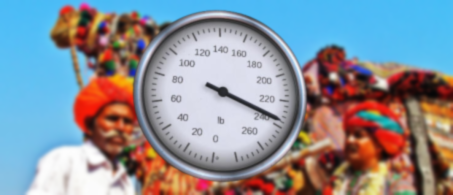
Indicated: 236; lb
